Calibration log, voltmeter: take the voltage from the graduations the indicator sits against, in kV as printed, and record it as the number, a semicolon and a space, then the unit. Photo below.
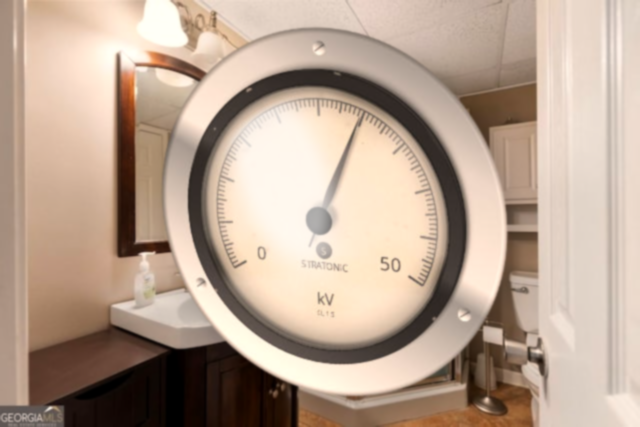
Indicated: 30; kV
